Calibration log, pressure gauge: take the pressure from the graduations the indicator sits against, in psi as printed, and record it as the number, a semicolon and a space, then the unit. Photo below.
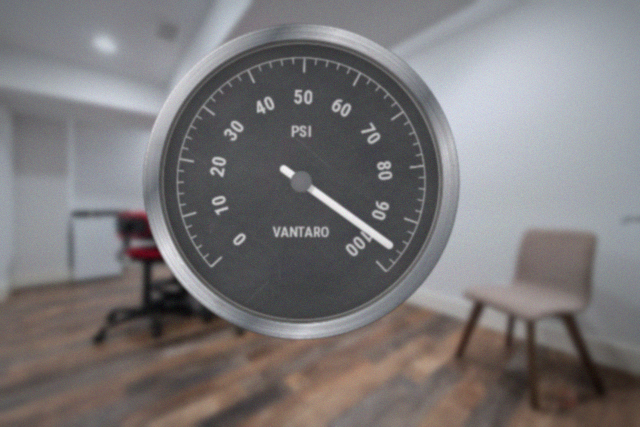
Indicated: 96; psi
